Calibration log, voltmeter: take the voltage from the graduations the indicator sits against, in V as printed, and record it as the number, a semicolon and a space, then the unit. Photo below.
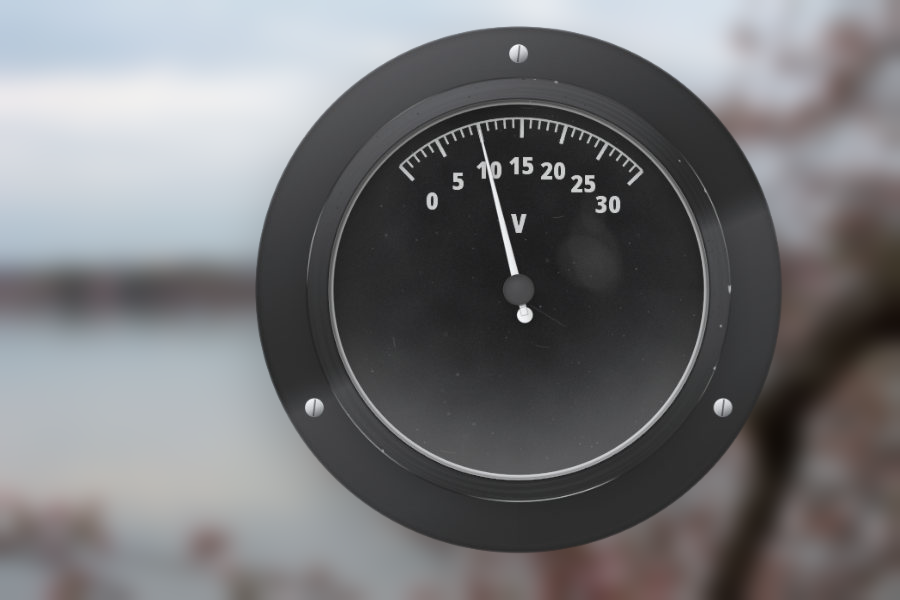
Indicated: 10; V
